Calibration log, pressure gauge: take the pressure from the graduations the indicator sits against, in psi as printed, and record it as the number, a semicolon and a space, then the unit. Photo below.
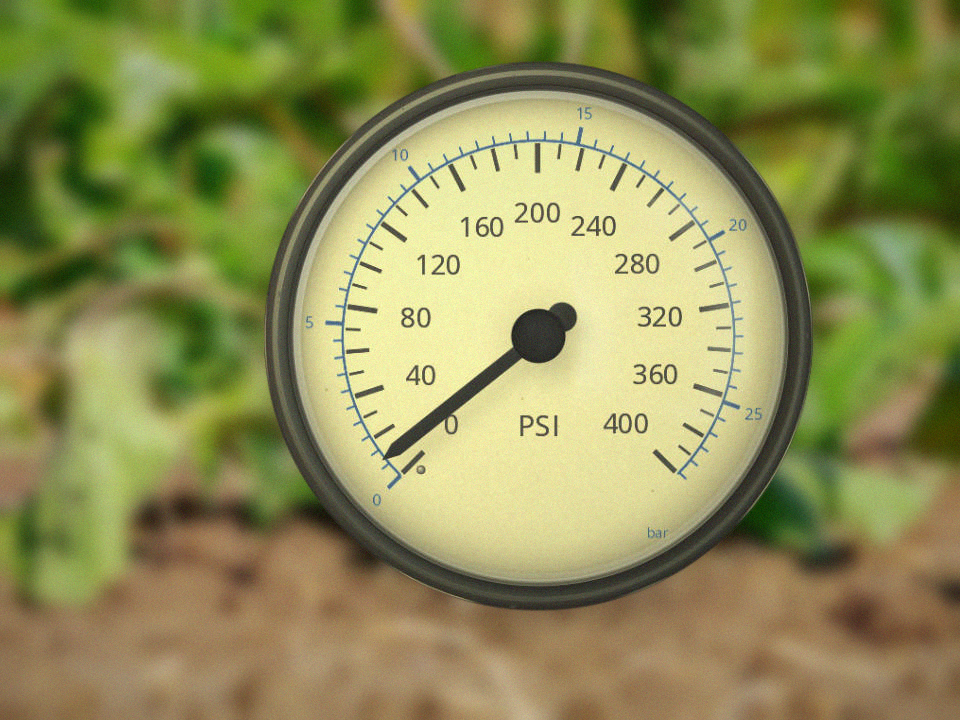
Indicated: 10; psi
